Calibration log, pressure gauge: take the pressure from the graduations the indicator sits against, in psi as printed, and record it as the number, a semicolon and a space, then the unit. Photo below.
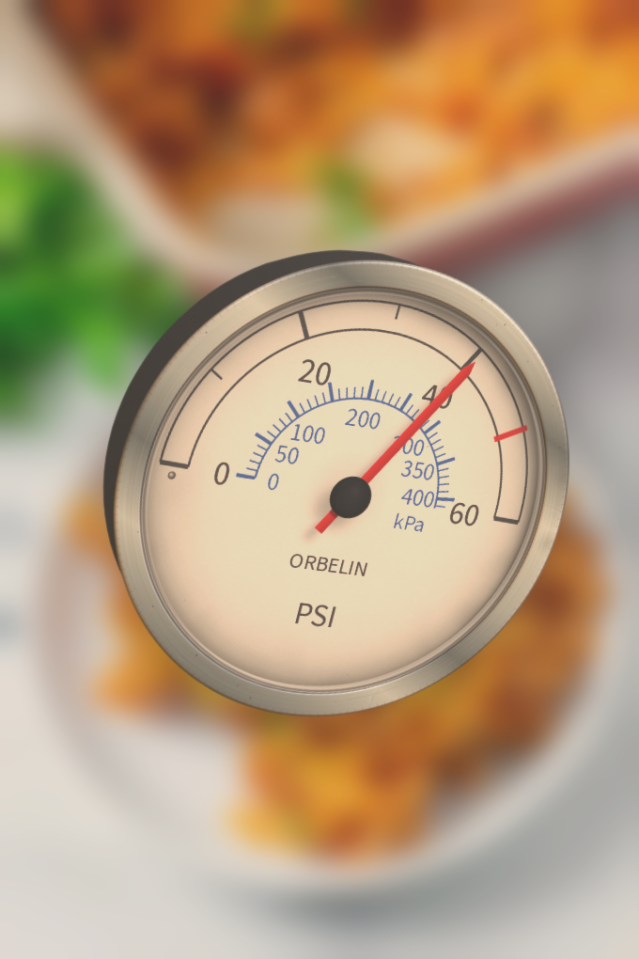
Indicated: 40; psi
